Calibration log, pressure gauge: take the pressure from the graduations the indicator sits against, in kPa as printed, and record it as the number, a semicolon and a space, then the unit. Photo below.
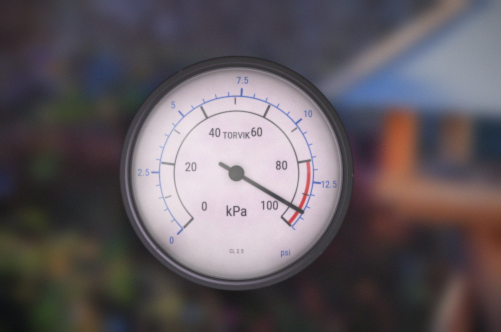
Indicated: 95; kPa
